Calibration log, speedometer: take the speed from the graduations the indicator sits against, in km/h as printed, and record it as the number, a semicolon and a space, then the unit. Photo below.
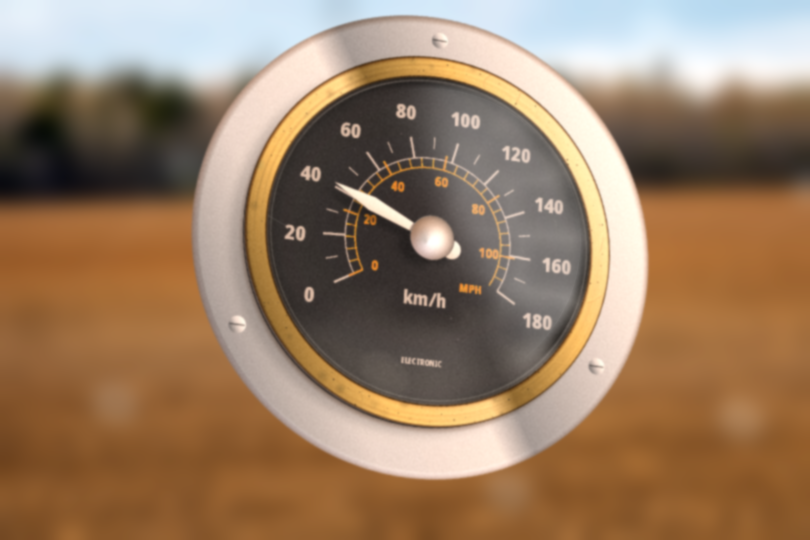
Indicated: 40; km/h
